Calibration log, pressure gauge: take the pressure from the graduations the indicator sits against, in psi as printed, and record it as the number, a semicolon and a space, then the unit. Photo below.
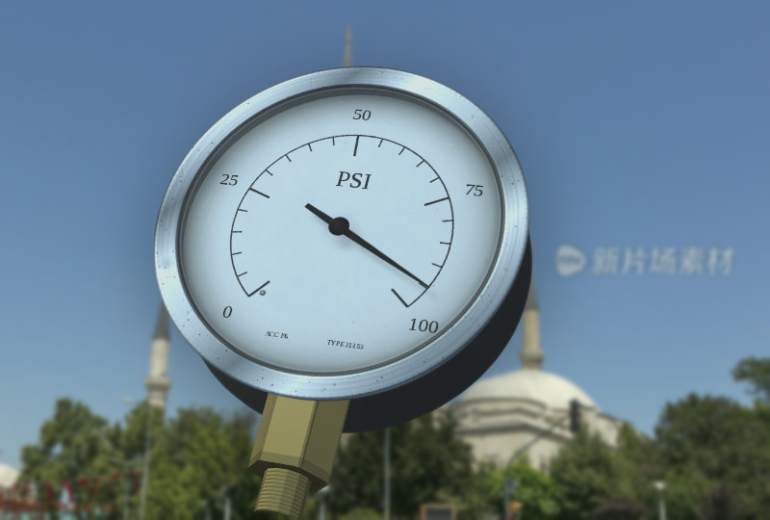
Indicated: 95; psi
